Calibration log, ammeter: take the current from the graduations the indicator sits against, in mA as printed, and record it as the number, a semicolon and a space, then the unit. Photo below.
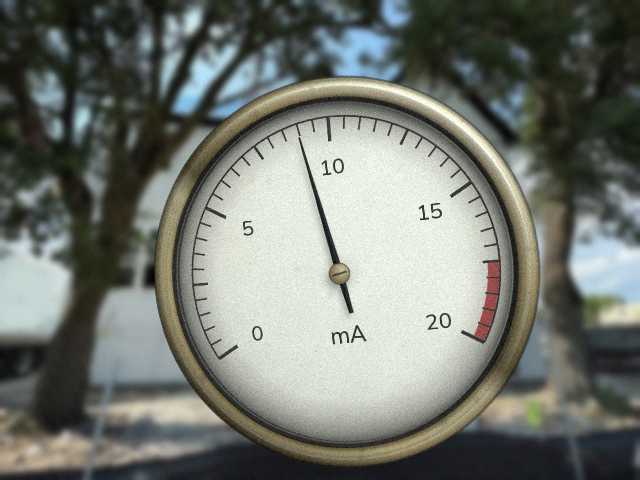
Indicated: 9; mA
